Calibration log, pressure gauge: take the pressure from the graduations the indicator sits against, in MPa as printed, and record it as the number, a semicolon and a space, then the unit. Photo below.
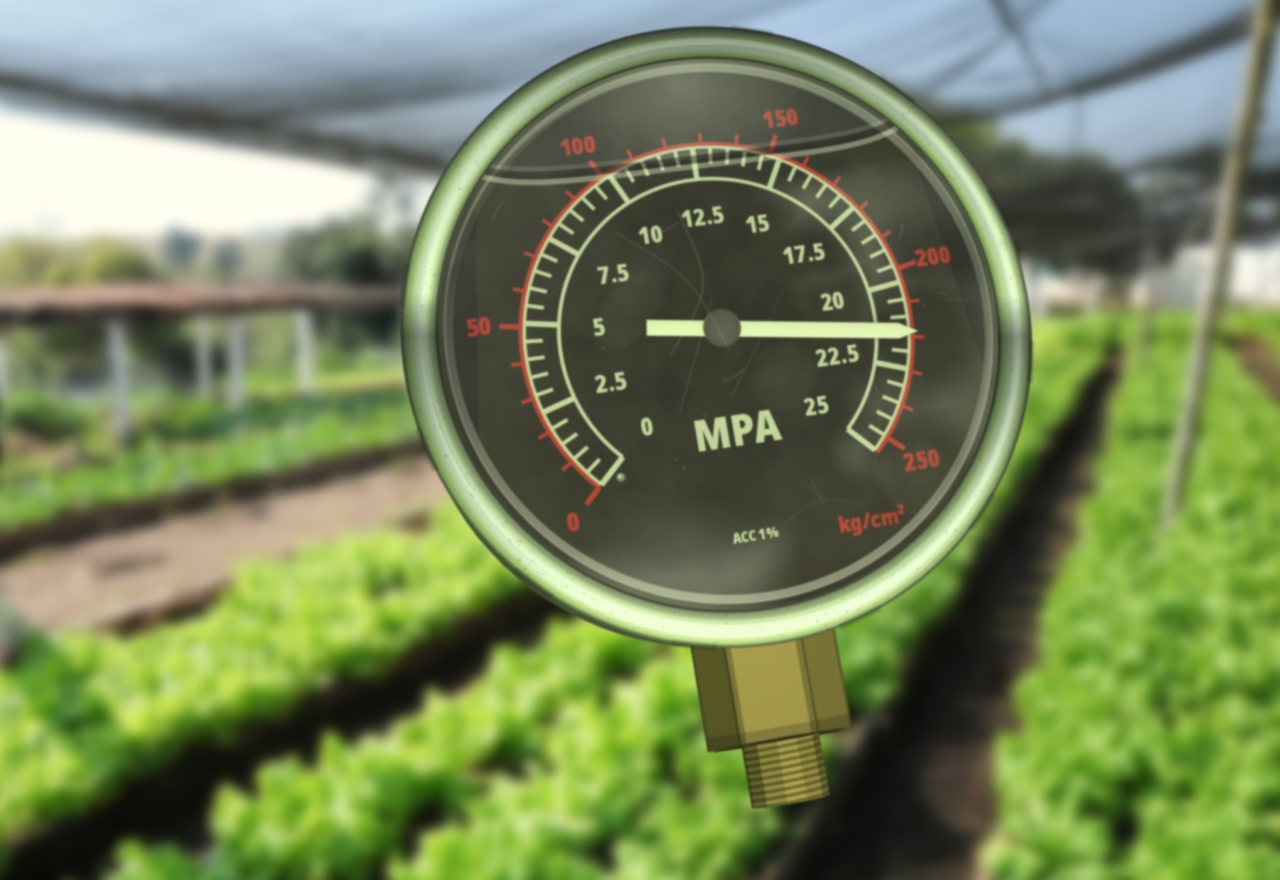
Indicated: 21.5; MPa
